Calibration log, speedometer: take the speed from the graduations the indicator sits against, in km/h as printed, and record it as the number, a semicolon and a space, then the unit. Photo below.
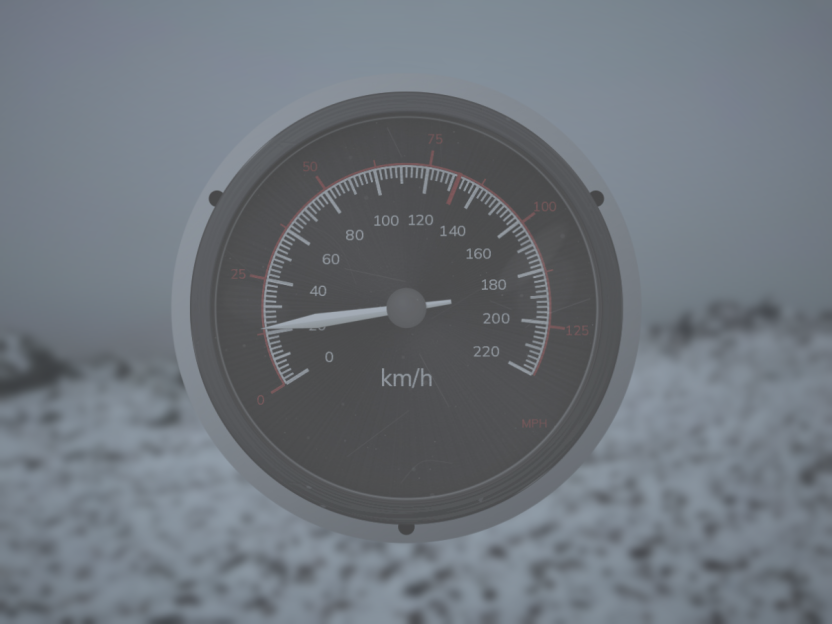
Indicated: 22; km/h
